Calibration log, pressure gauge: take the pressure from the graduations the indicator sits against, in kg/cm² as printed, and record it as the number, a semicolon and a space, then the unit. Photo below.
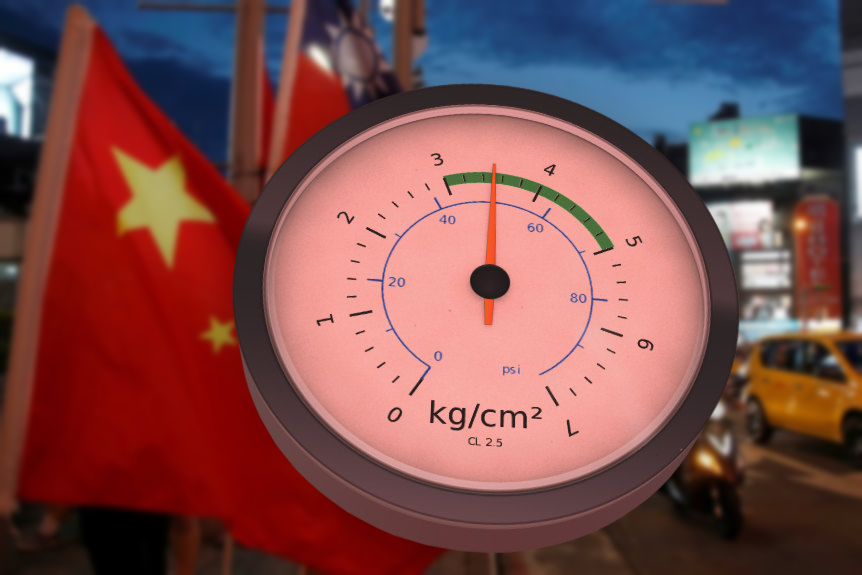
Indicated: 3.5; kg/cm²
